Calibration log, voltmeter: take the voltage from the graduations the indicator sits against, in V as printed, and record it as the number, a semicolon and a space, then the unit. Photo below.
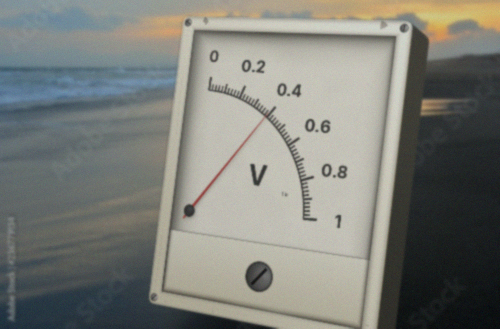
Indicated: 0.4; V
